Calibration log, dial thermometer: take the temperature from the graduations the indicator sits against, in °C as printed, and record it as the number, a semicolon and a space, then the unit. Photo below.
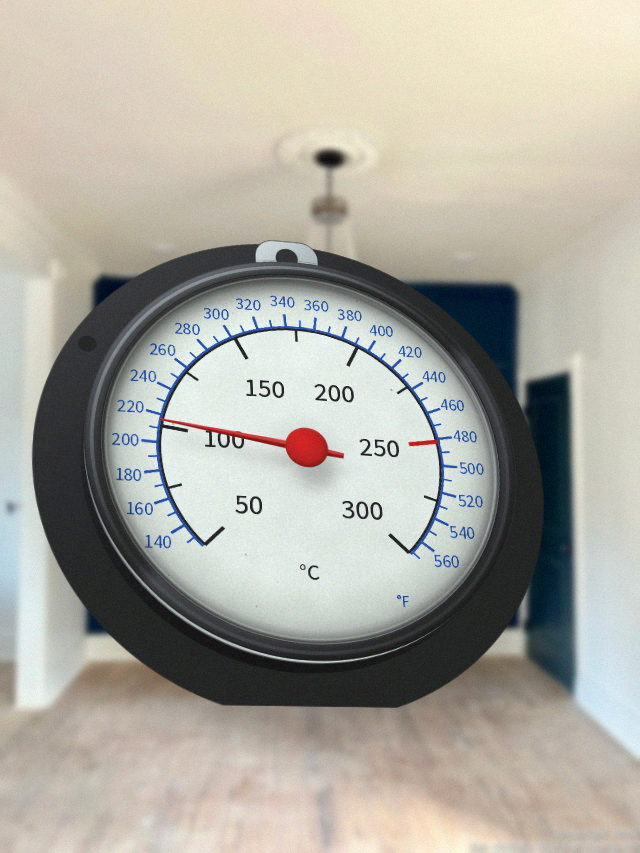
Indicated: 100; °C
